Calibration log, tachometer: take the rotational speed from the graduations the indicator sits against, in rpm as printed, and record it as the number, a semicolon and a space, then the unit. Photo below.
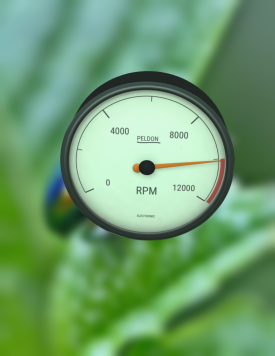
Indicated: 10000; rpm
